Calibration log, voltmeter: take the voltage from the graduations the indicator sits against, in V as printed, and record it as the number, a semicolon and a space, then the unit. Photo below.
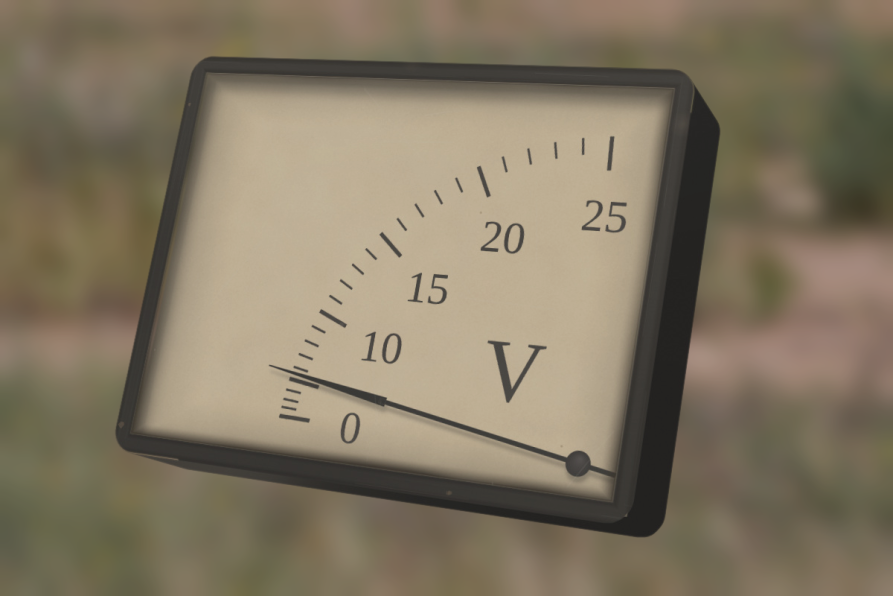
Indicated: 5.5; V
